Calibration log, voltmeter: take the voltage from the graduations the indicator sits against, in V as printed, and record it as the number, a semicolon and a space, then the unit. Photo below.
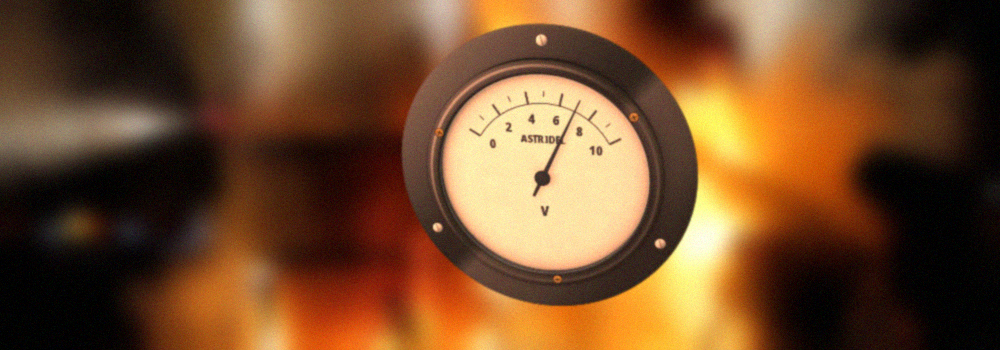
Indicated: 7; V
